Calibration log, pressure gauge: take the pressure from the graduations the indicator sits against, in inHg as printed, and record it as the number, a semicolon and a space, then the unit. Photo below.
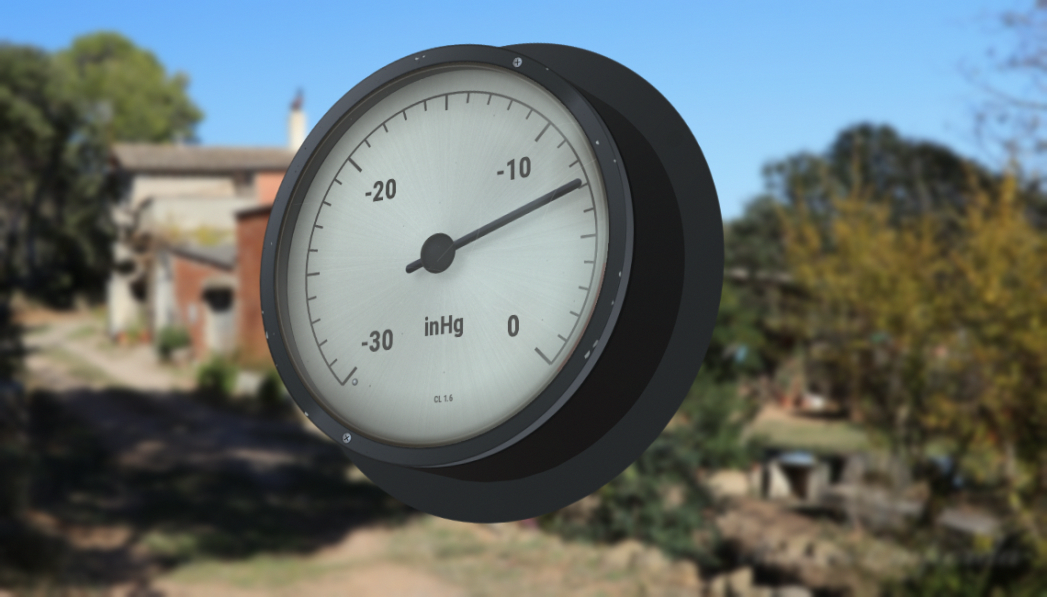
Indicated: -7; inHg
